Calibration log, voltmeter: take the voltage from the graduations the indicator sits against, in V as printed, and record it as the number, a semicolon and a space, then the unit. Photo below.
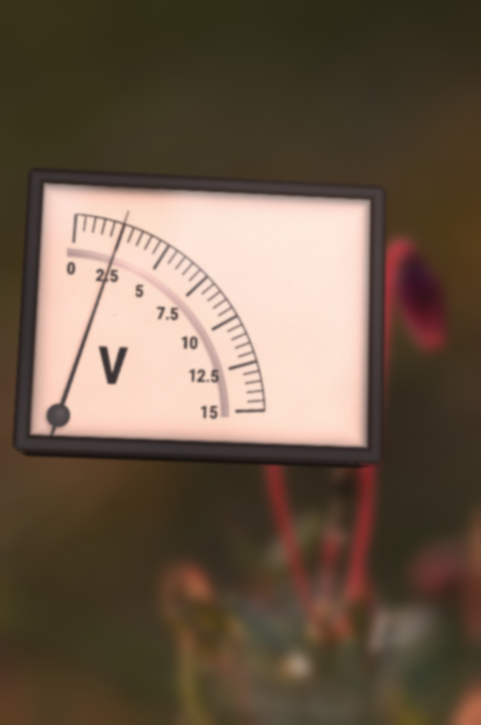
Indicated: 2.5; V
